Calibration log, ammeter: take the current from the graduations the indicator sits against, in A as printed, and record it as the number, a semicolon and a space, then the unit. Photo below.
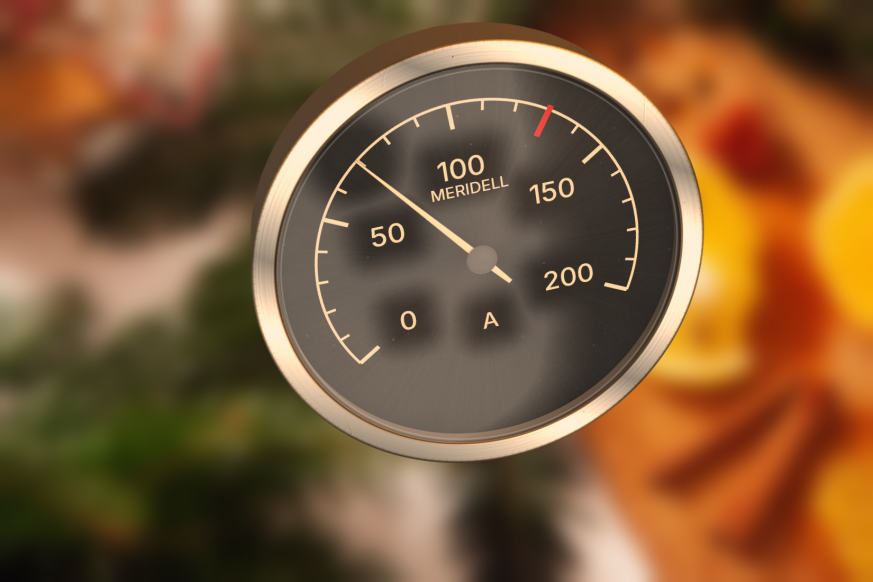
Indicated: 70; A
